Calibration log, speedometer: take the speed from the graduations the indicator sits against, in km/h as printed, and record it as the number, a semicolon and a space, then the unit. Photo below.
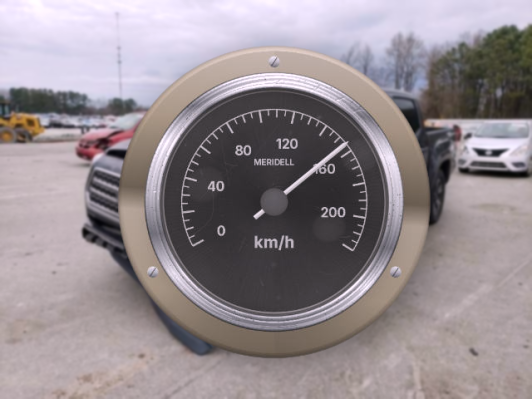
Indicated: 155; km/h
